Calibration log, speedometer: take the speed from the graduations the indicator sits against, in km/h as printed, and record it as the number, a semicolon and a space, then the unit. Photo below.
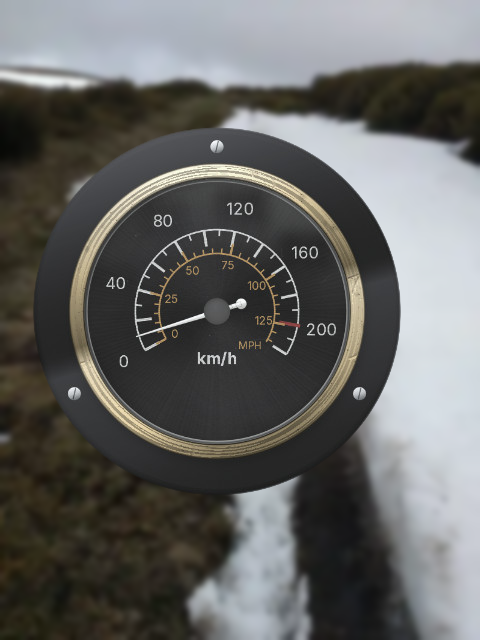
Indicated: 10; km/h
